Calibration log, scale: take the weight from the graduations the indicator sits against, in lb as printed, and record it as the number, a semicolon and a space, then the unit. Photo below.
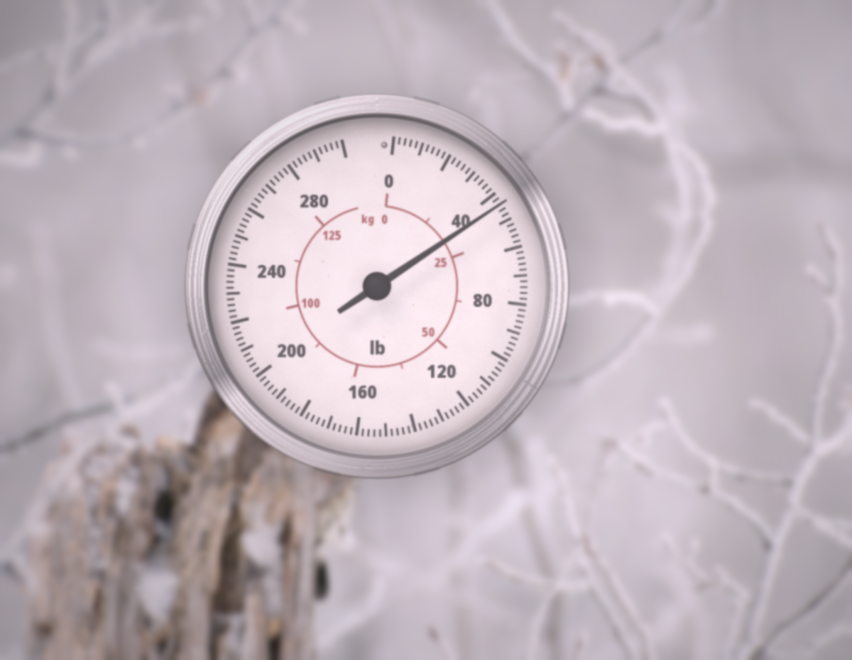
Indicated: 44; lb
